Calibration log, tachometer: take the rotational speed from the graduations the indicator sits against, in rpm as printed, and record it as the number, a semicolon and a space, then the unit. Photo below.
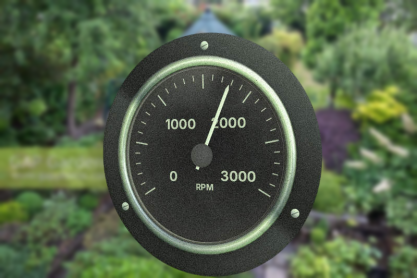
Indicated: 1800; rpm
